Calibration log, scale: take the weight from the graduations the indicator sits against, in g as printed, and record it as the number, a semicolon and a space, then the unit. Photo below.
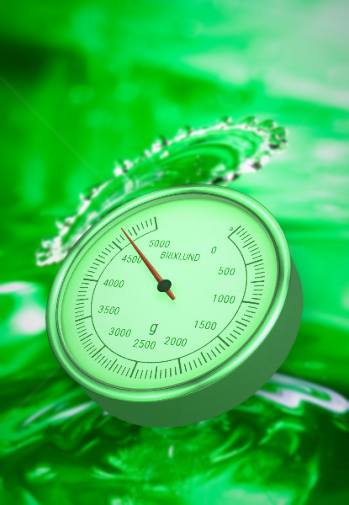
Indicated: 4650; g
